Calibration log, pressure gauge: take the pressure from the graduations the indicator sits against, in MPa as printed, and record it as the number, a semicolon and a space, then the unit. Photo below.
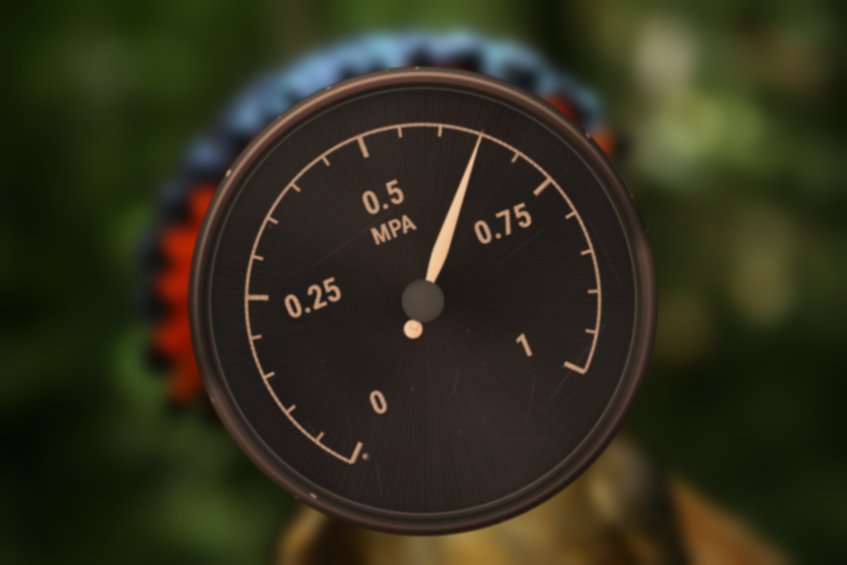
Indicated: 0.65; MPa
